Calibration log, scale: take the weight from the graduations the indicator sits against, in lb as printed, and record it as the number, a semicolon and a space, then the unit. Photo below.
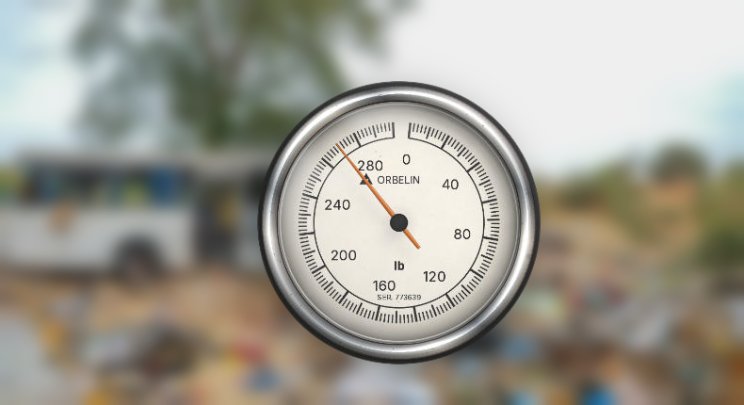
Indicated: 270; lb
